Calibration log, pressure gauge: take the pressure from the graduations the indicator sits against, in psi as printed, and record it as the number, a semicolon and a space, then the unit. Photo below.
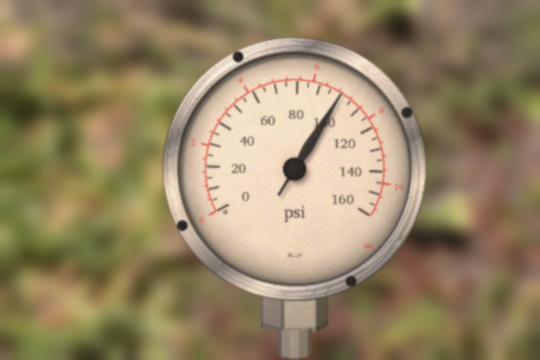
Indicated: 100; psi
